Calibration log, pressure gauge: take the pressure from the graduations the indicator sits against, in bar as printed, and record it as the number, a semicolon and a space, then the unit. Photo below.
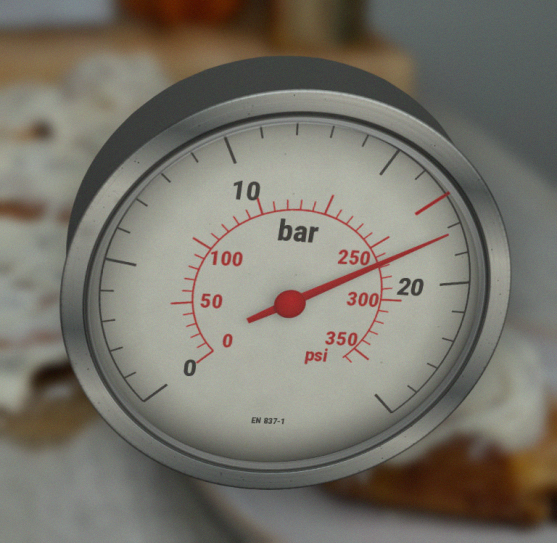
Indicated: 18; bar
